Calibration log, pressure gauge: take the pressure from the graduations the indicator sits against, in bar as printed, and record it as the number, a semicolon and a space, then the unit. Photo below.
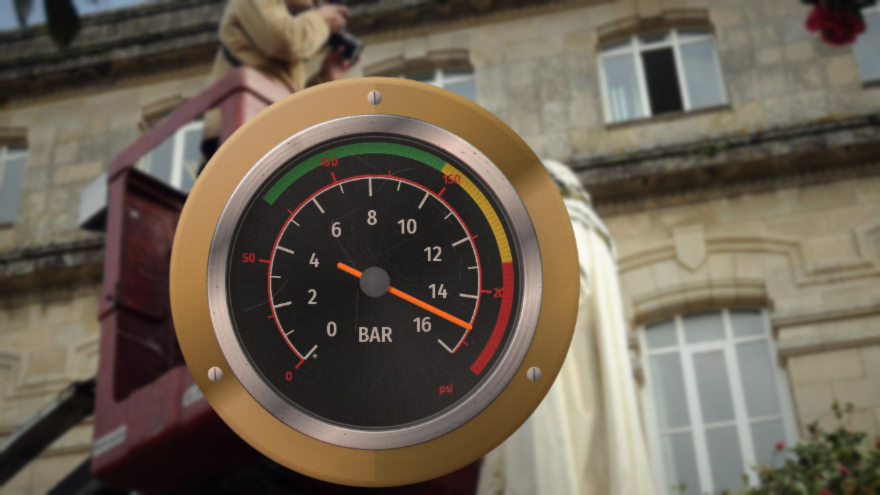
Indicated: 15; bar
